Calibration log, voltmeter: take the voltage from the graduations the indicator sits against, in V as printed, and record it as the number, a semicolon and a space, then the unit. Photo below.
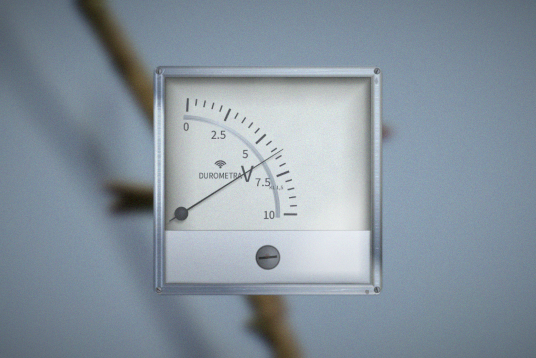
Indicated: 6.25; V
